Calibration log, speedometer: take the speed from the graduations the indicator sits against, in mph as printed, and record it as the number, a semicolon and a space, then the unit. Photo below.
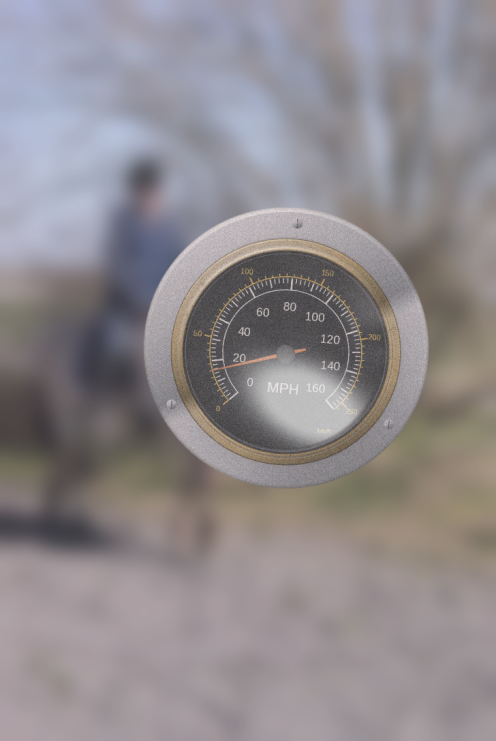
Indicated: 16; mph
